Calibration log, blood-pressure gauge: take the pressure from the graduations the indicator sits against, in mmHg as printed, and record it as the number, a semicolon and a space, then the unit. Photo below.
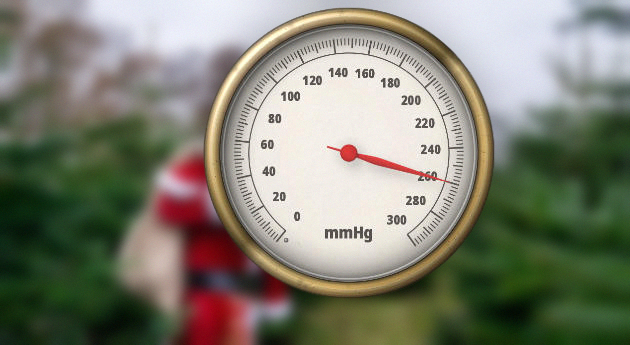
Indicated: 260; mmHg
